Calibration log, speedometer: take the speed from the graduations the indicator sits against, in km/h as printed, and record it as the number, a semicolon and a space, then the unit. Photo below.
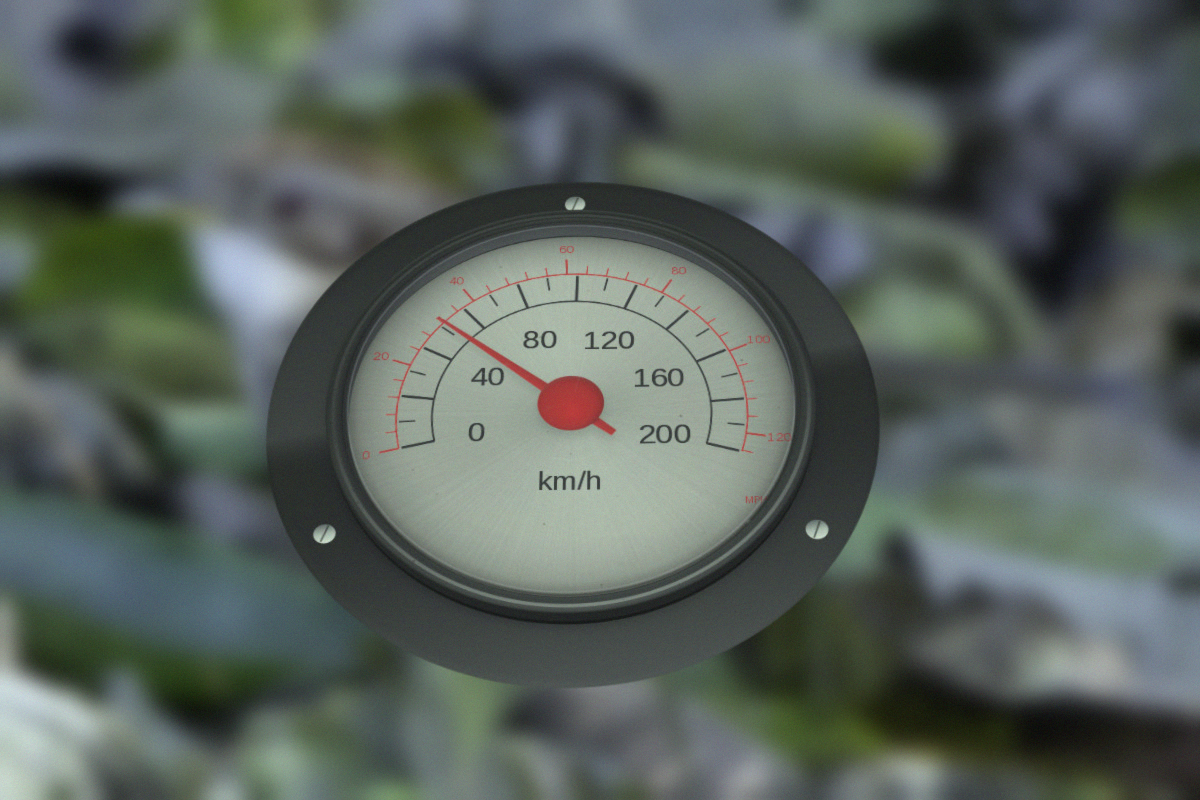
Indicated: 50; km/h
